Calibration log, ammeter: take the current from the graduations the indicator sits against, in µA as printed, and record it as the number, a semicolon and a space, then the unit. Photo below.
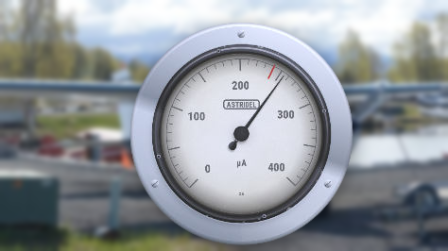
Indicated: 255; µA
